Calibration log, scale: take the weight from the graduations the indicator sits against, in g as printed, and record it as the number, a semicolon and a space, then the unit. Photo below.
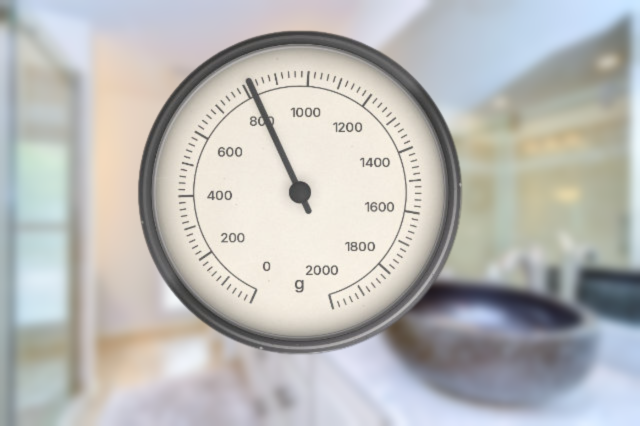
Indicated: 820; g
